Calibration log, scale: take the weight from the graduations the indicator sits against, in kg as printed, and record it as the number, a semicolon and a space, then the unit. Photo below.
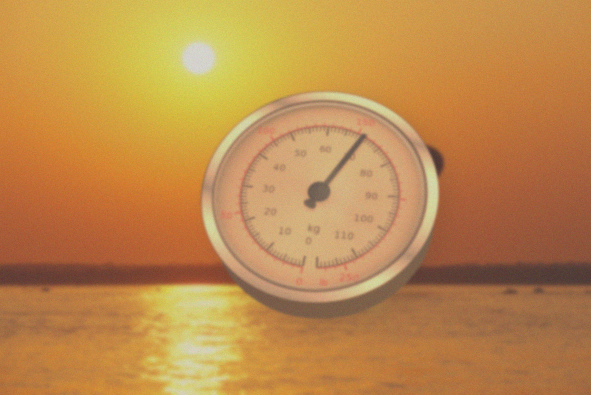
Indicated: 70; kg
